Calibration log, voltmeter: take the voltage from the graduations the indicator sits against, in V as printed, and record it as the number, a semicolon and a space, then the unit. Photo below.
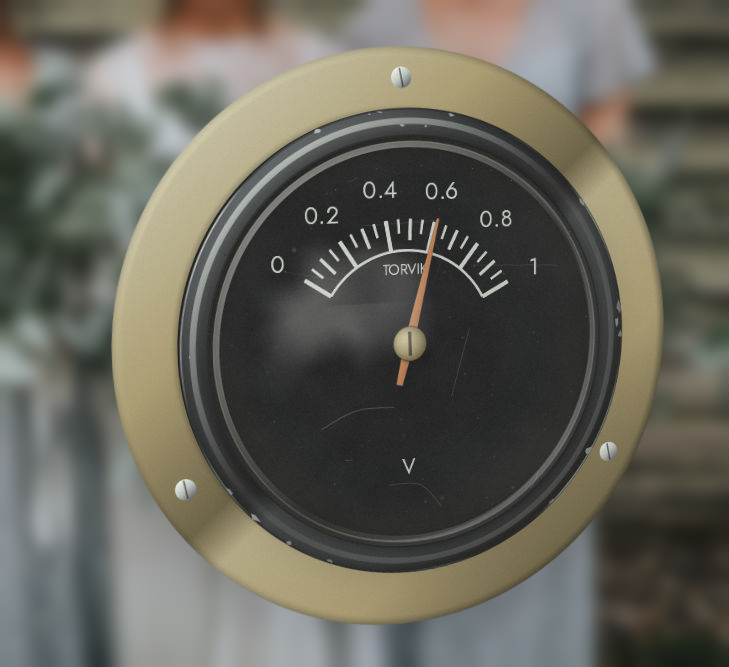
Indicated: 0.6; V
